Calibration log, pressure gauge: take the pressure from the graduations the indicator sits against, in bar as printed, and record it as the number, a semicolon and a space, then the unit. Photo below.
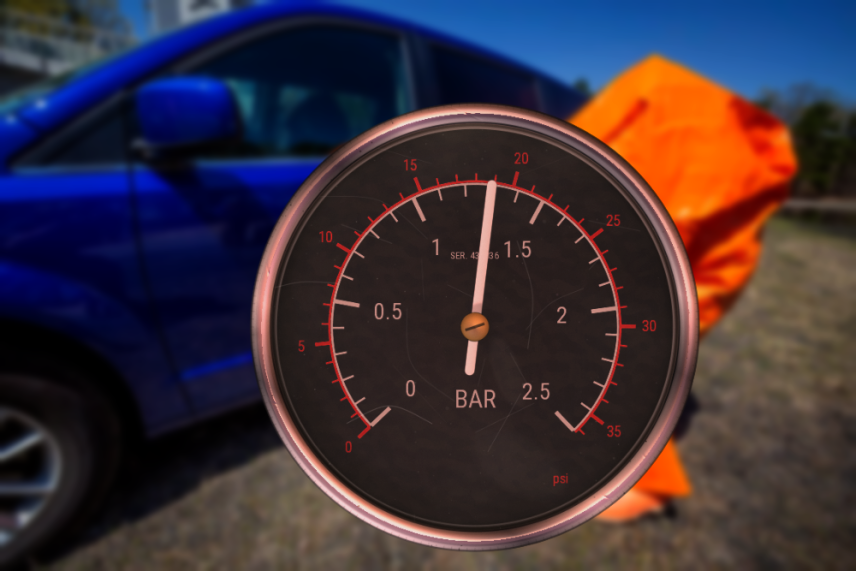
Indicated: 1.3; bar
